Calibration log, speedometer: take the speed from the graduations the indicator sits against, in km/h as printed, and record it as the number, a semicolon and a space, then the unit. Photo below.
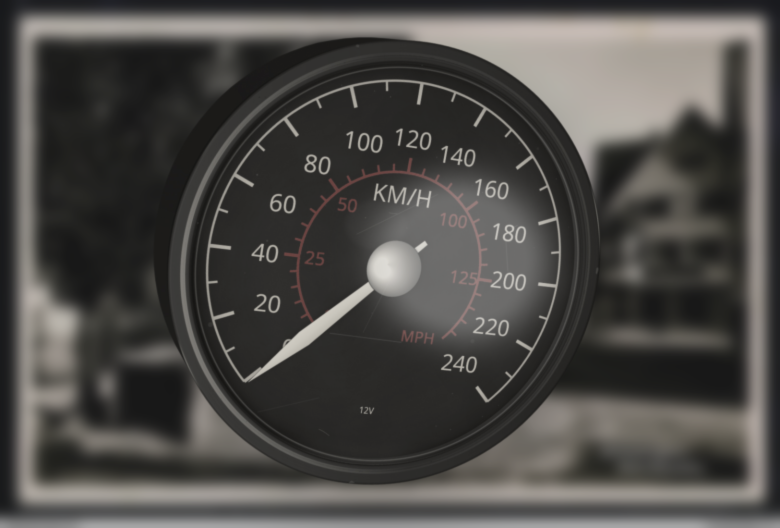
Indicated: 0; km/h
